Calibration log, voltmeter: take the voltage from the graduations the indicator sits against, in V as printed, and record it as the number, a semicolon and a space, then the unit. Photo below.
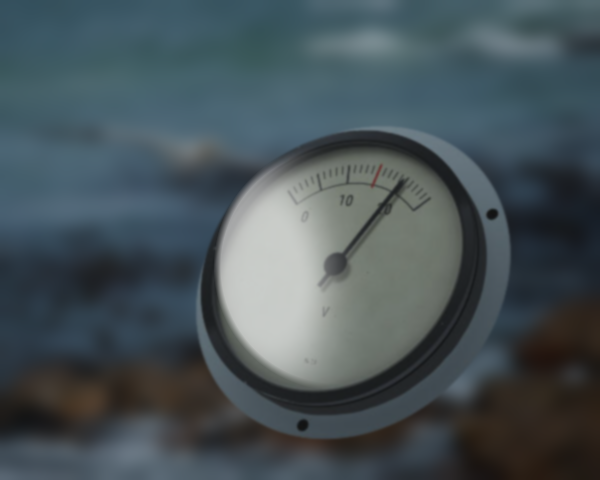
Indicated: 20; V
